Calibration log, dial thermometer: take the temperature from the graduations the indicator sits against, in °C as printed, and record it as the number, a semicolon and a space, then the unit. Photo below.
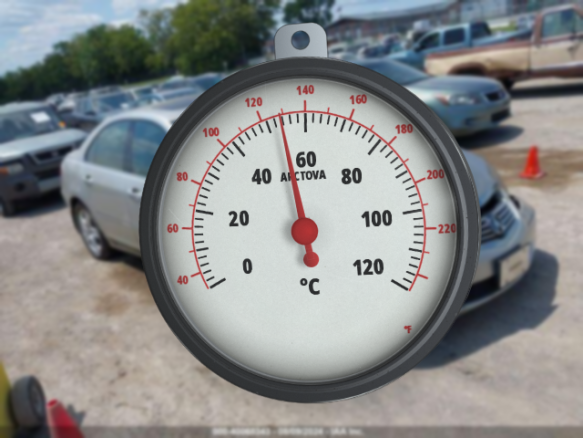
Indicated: 54; °C
